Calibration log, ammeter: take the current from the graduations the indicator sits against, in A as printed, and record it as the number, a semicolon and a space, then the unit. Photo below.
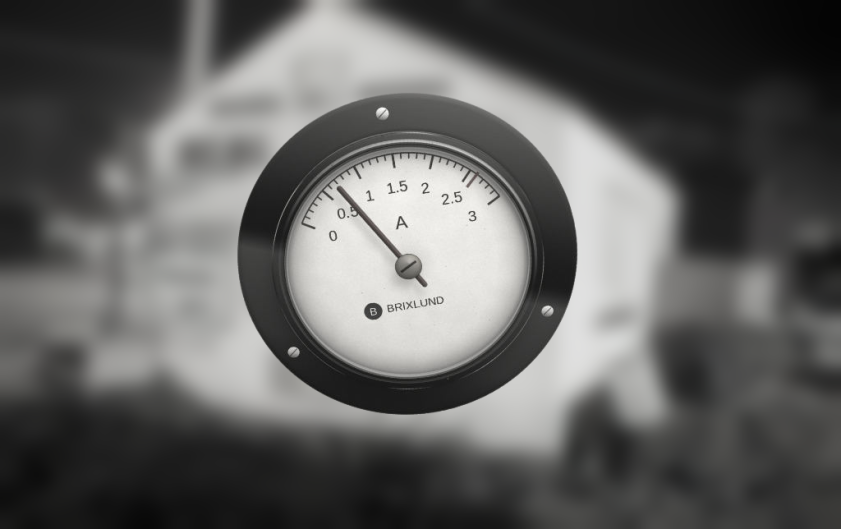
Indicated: 0.7; A
